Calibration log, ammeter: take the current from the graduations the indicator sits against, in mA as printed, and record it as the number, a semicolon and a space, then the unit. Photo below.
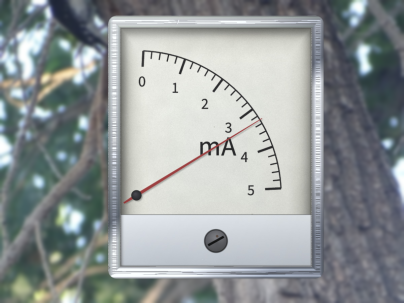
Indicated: 3.3; mA
